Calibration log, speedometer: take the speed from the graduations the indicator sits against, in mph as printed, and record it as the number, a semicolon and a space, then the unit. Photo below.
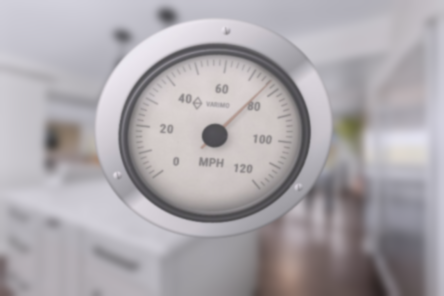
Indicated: 76; mph
